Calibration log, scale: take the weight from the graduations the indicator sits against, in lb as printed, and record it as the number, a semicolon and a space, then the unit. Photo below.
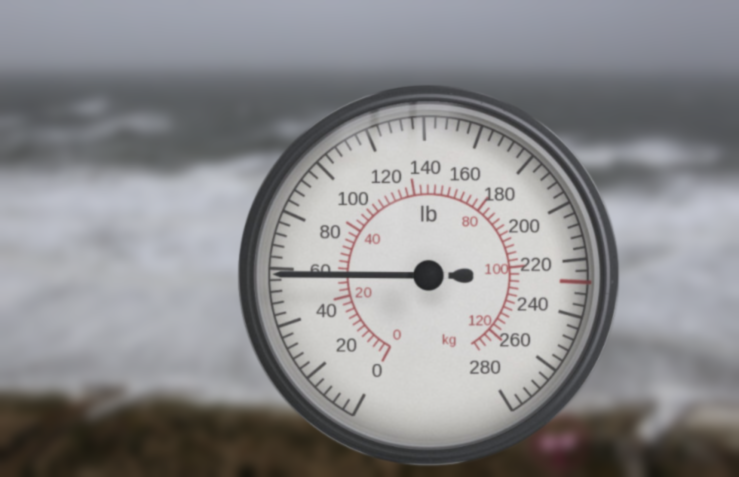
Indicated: 58; lb
